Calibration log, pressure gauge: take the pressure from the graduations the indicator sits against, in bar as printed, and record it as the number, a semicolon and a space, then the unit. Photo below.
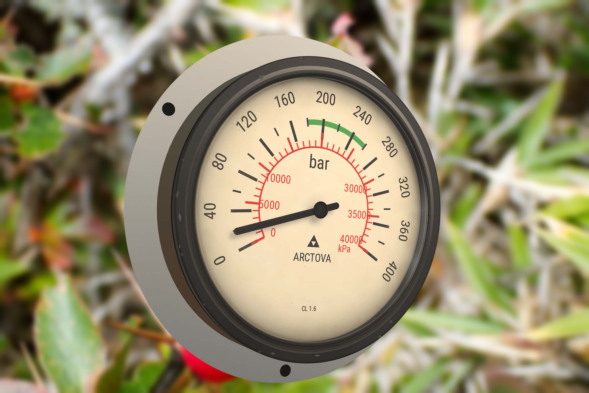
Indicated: 20; bar
